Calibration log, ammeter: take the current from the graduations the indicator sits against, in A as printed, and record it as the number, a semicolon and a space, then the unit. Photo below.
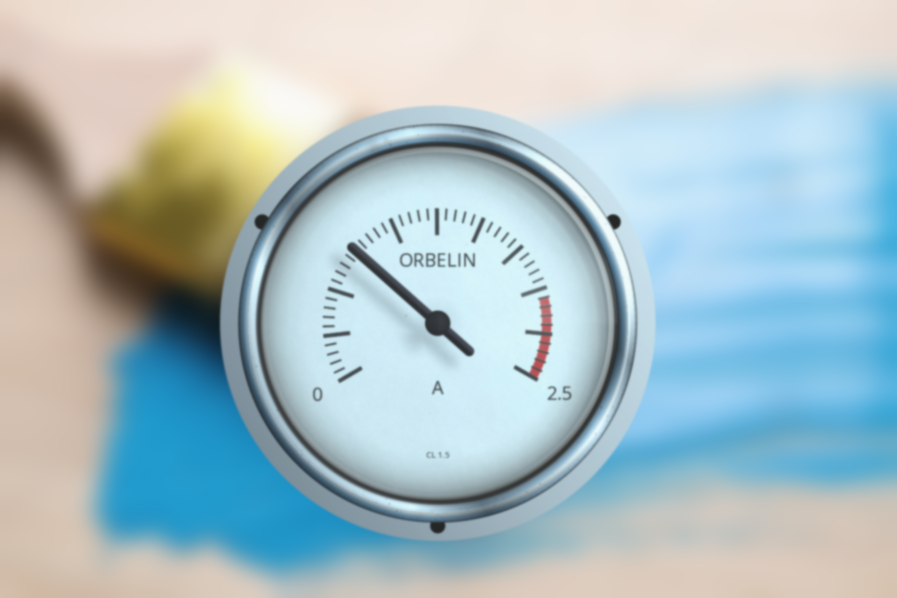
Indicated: 0.75; A
